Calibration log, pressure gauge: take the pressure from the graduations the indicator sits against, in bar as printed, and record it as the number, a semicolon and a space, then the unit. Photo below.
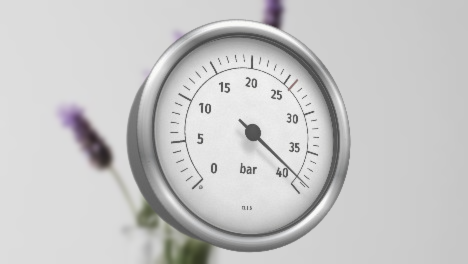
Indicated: 39; bar
